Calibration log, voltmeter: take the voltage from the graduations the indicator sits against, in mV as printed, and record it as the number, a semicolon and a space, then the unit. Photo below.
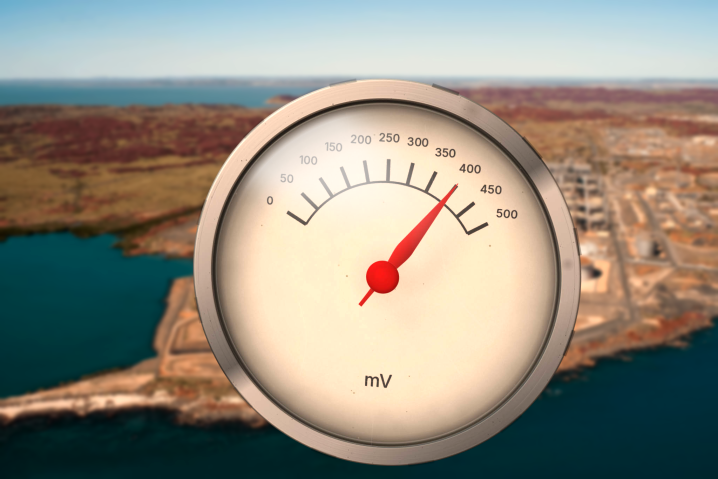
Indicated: 400; mV
